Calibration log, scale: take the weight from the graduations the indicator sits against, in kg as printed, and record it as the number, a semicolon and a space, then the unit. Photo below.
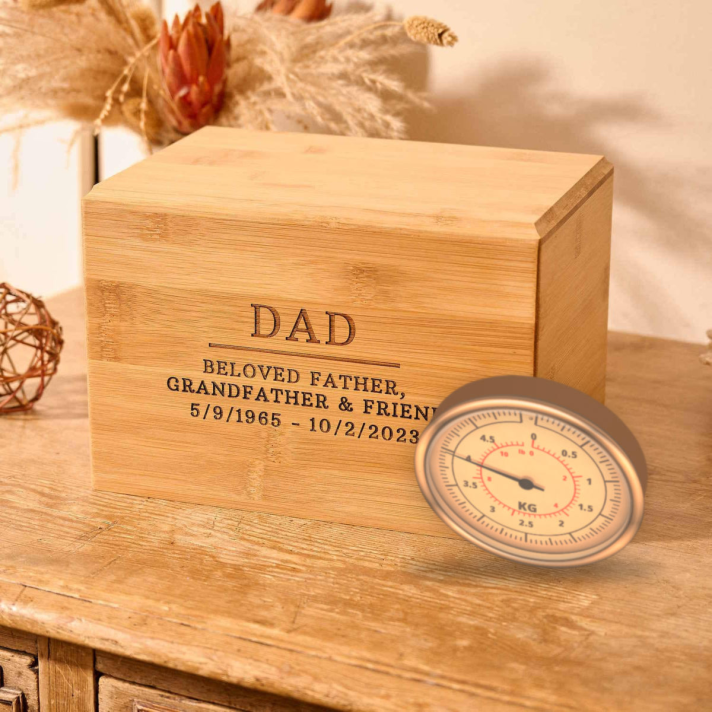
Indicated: 4; kg
